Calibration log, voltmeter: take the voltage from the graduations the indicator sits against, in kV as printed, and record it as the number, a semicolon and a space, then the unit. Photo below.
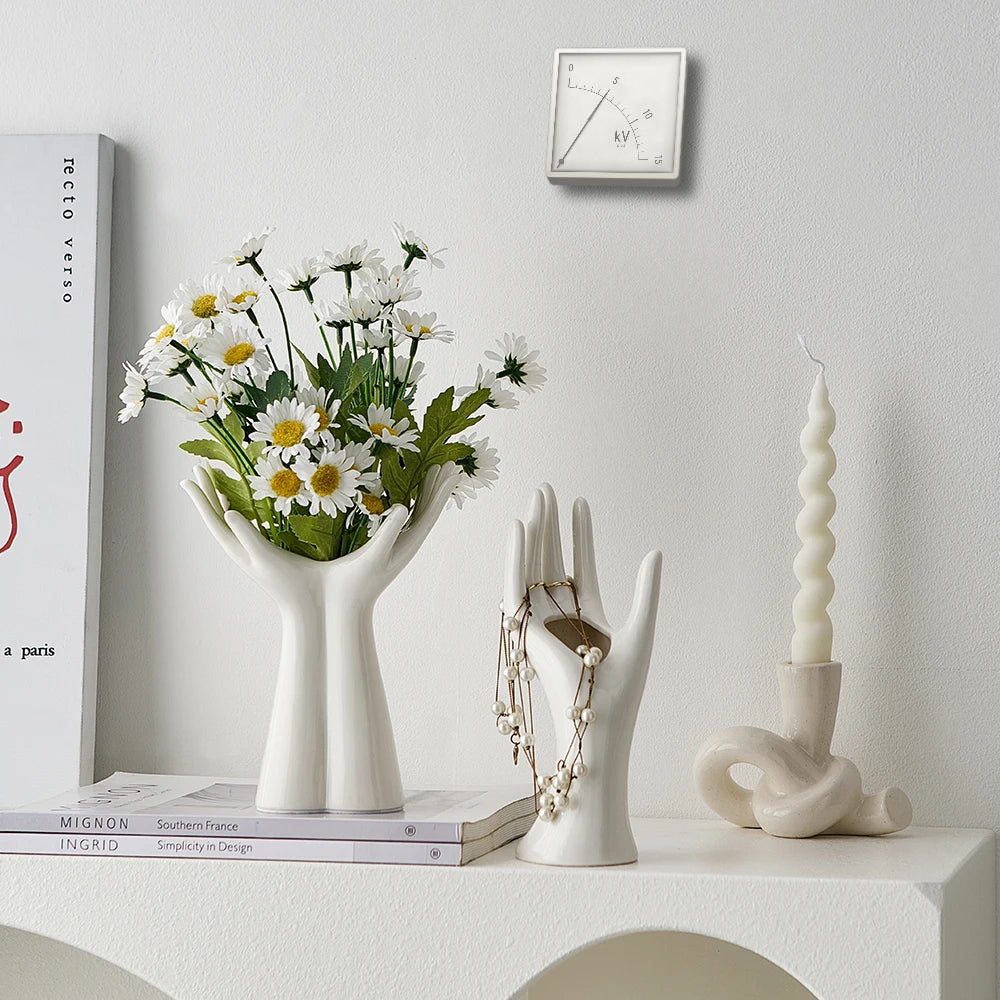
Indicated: 5; kV
